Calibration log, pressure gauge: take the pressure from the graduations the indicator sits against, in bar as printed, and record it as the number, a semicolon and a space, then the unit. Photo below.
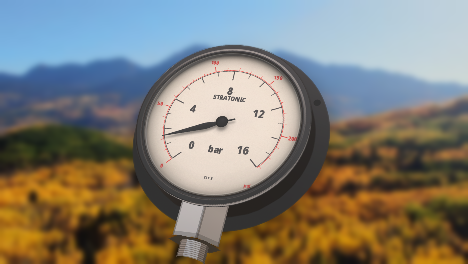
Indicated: 1.5; bar
